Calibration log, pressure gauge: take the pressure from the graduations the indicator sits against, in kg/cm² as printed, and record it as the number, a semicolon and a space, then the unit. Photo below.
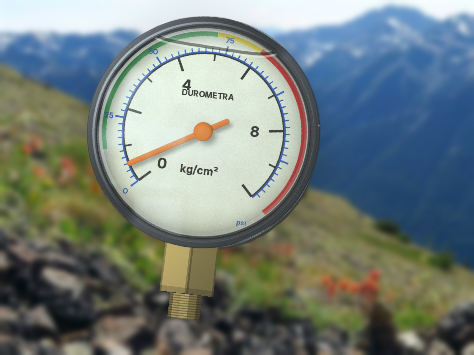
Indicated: 0.5; kg/cm²
